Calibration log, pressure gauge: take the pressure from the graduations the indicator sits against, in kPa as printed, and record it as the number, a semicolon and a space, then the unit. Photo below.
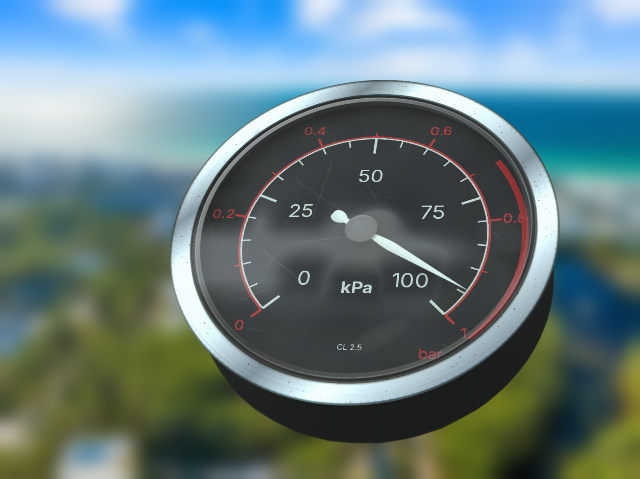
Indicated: 95; kPa
